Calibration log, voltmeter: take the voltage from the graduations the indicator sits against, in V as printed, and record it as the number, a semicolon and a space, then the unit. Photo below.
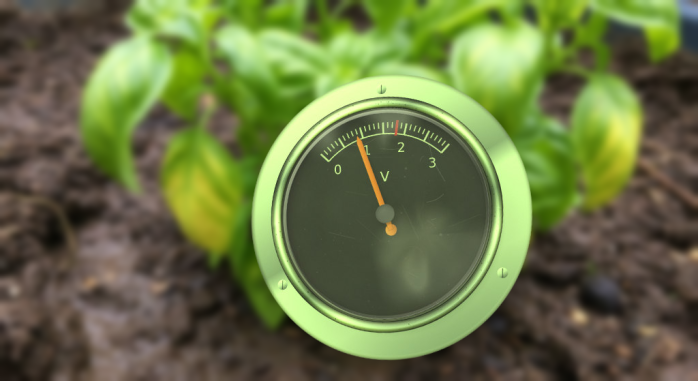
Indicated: 0.9; V
